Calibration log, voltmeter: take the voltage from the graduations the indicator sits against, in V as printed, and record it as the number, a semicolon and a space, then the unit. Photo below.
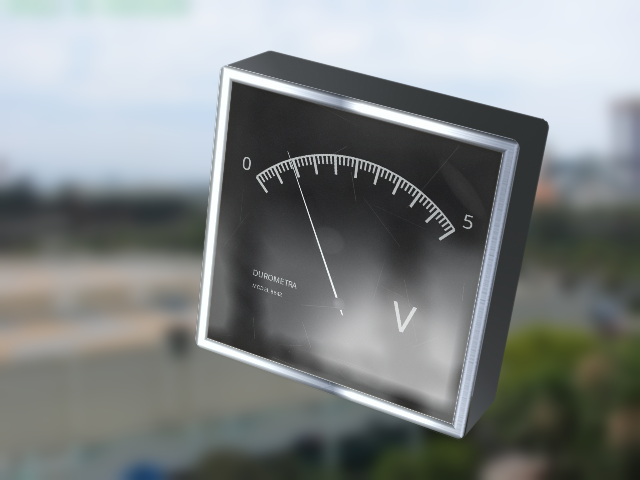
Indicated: 1; V
